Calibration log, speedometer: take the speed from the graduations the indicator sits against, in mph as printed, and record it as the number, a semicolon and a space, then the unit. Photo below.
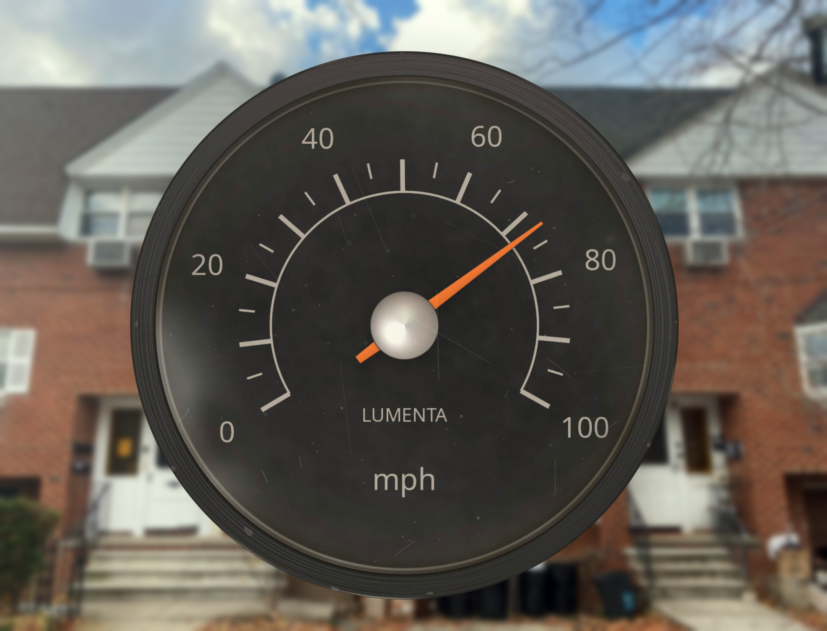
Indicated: 72.5; mph
